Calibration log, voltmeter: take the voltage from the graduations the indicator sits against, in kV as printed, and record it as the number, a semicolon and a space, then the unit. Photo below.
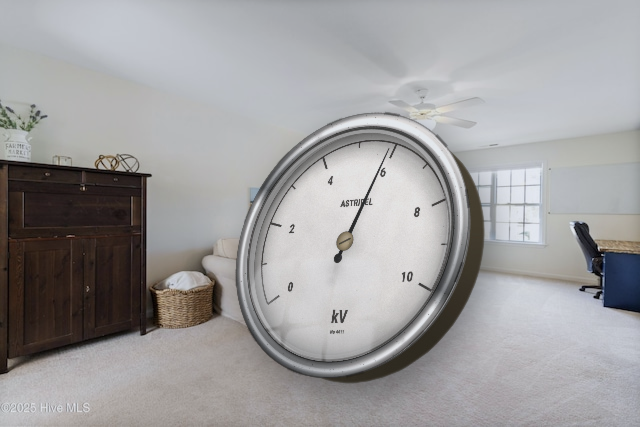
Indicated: 6; kV
